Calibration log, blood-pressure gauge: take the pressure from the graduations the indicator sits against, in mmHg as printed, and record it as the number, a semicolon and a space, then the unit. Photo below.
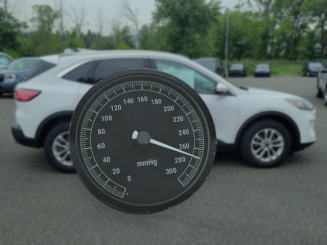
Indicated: 270; mmHg
